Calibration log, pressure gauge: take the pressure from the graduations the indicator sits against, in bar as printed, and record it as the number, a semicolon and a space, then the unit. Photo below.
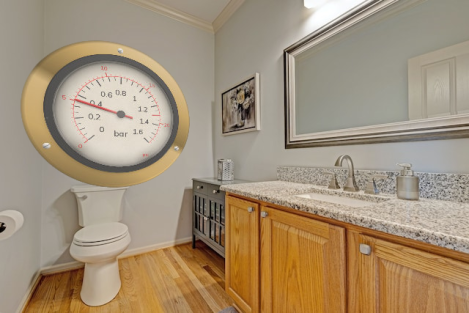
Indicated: 0.35; bar
